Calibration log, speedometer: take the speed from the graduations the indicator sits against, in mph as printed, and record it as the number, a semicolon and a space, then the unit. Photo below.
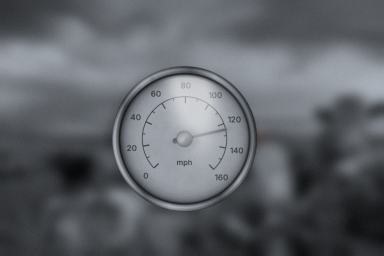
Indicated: 125; mph
